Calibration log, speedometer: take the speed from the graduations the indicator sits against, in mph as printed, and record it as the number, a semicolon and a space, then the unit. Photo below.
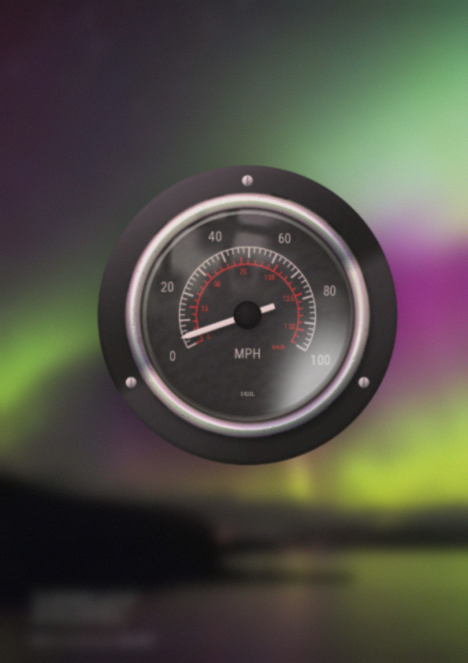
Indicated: 4; mph
